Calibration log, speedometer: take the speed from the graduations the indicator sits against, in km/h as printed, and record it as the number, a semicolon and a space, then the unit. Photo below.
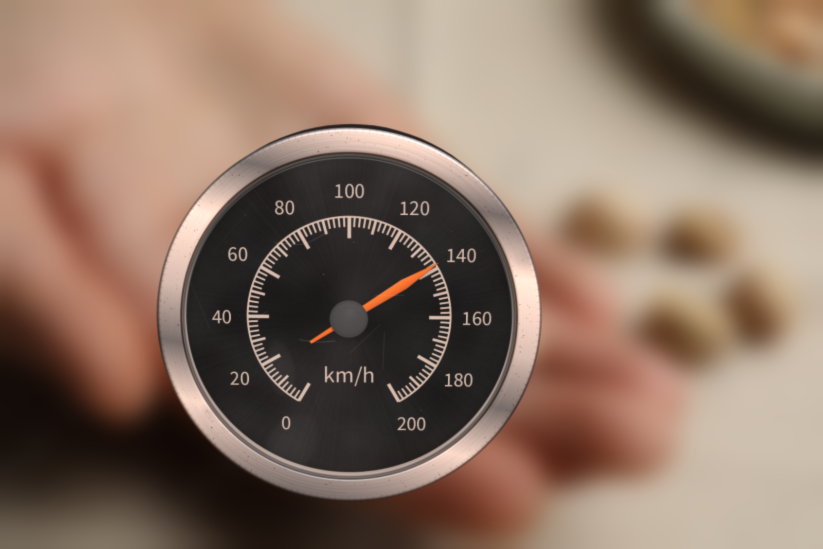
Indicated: 138; km/h
